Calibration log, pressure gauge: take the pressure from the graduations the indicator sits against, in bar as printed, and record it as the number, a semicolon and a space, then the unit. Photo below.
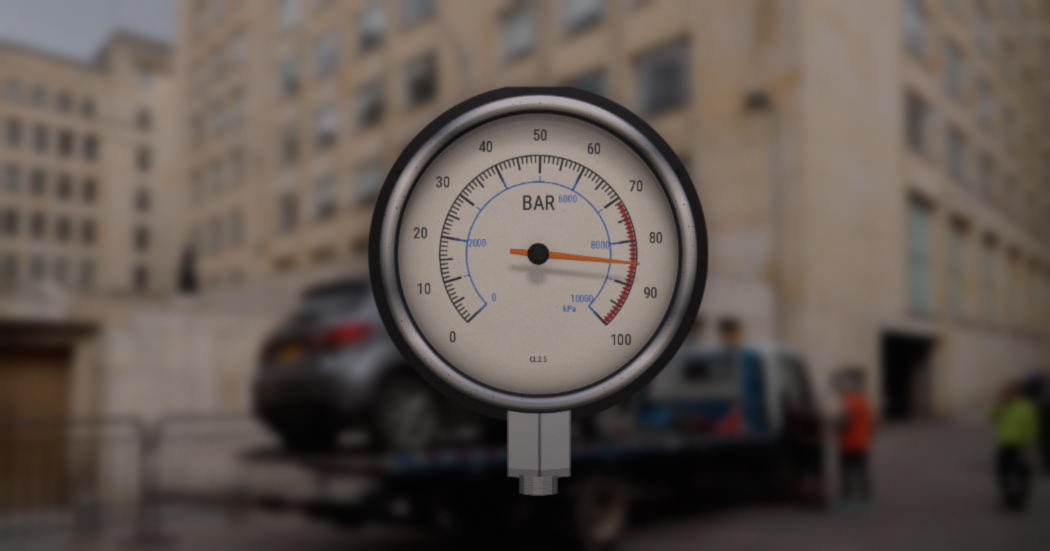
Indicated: 85; bar
